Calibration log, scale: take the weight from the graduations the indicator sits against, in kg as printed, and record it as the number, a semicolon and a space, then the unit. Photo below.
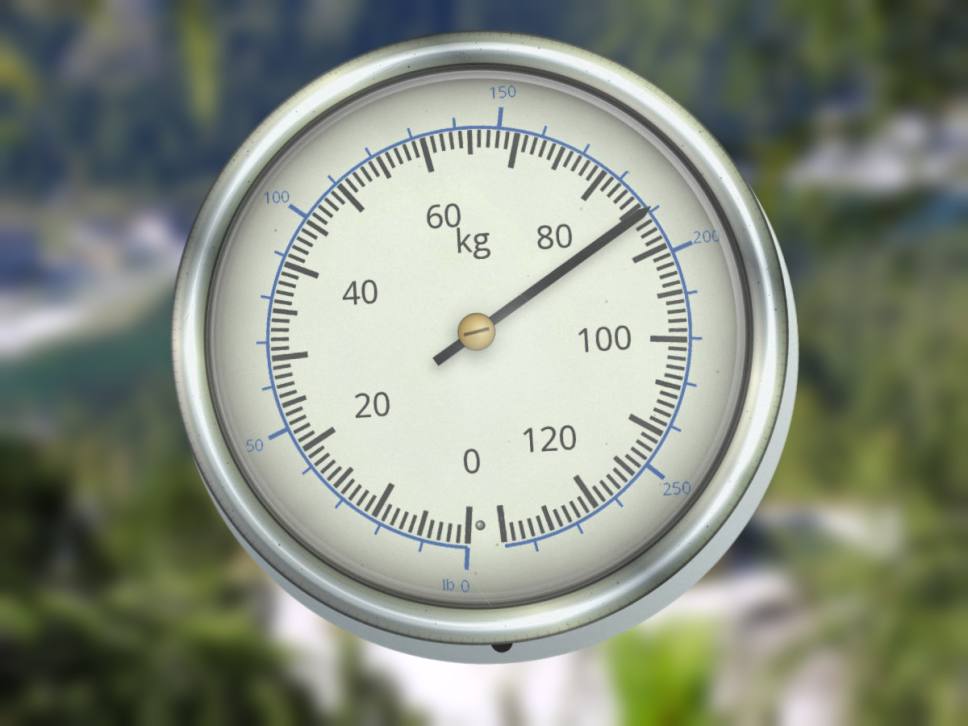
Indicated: 86; kg
